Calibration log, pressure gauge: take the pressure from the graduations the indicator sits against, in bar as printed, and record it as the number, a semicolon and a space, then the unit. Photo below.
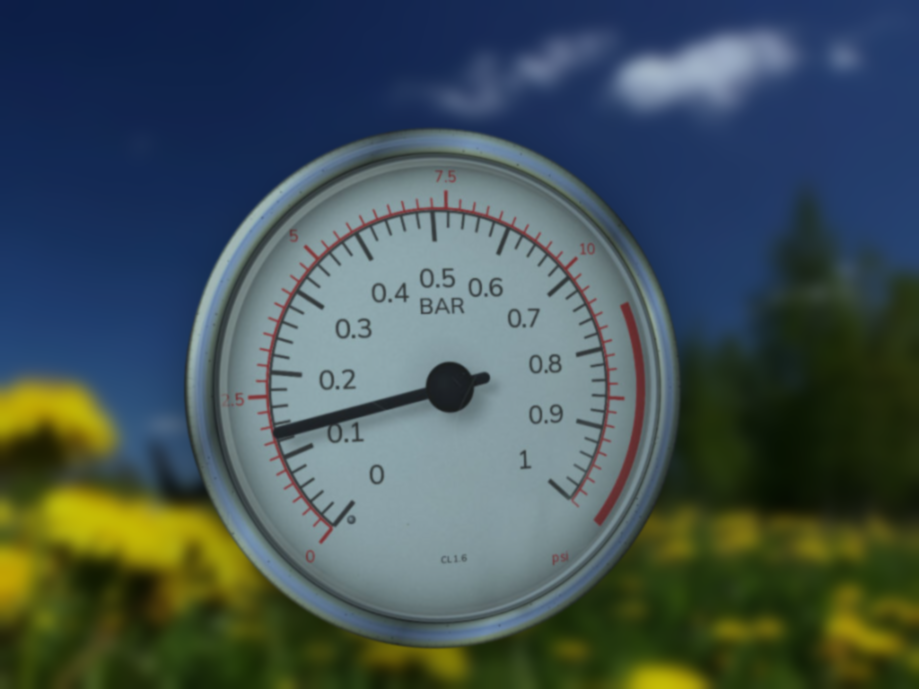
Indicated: 0.13; bar
